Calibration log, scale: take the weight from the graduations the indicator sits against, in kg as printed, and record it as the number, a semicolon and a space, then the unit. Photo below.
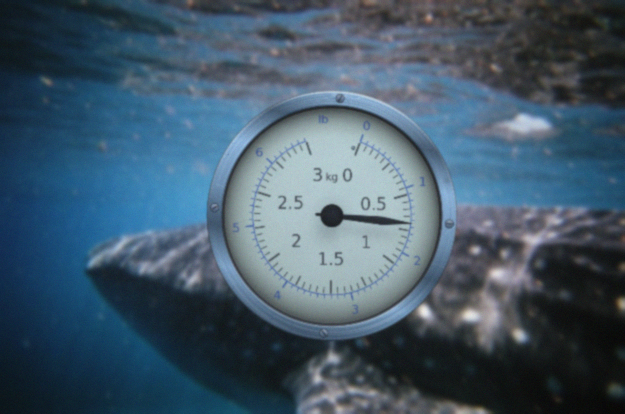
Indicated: 0.7; kg
